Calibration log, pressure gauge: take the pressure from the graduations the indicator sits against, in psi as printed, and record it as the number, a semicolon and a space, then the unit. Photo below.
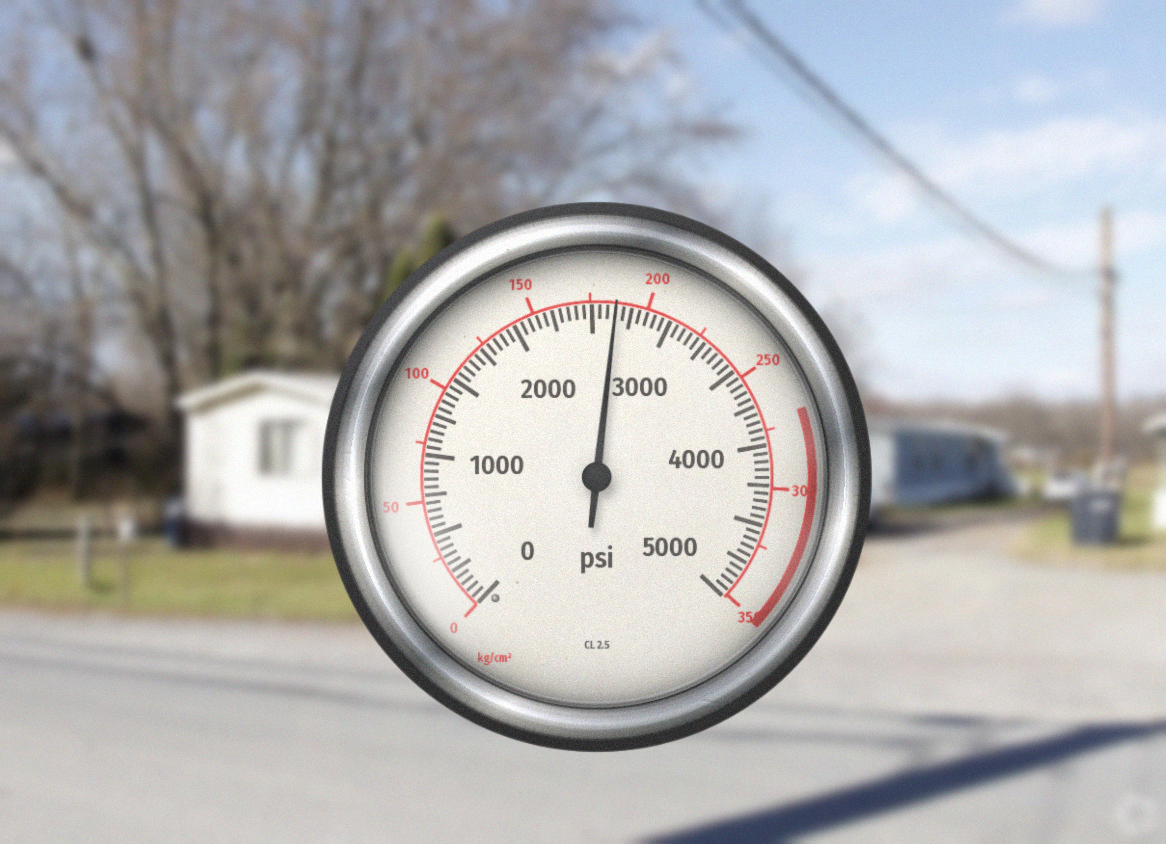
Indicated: 2650; psi
